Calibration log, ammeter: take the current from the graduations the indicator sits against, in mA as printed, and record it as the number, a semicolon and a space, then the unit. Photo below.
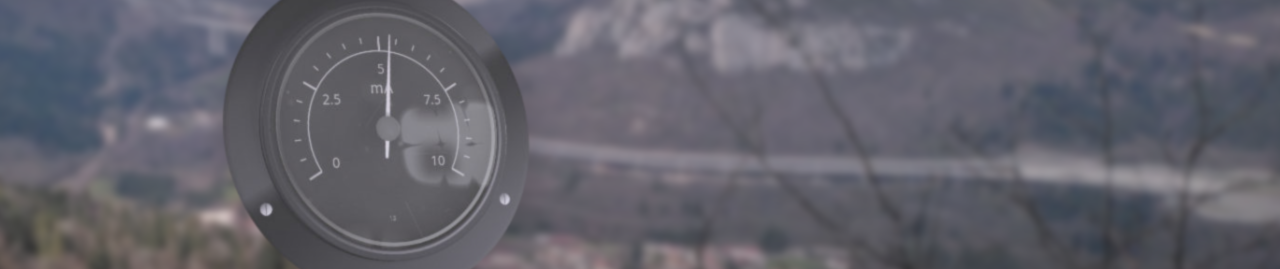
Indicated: 5.25; mA
